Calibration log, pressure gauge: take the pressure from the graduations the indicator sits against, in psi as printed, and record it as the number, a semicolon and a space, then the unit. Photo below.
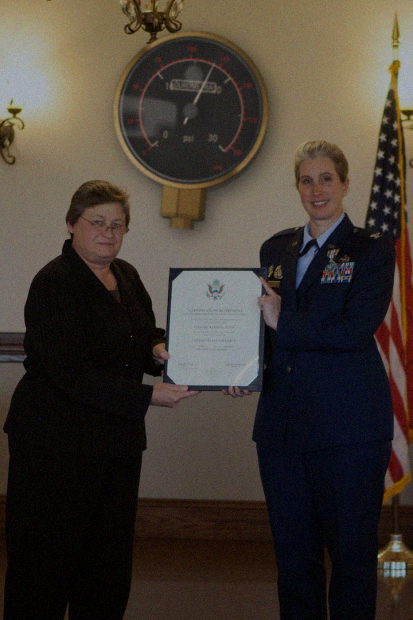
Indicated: 17.5; psi
